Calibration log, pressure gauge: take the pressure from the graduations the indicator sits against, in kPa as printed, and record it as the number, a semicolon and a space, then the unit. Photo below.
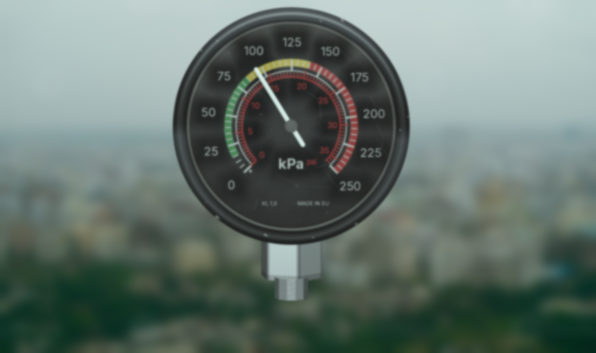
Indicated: 95; kPa
